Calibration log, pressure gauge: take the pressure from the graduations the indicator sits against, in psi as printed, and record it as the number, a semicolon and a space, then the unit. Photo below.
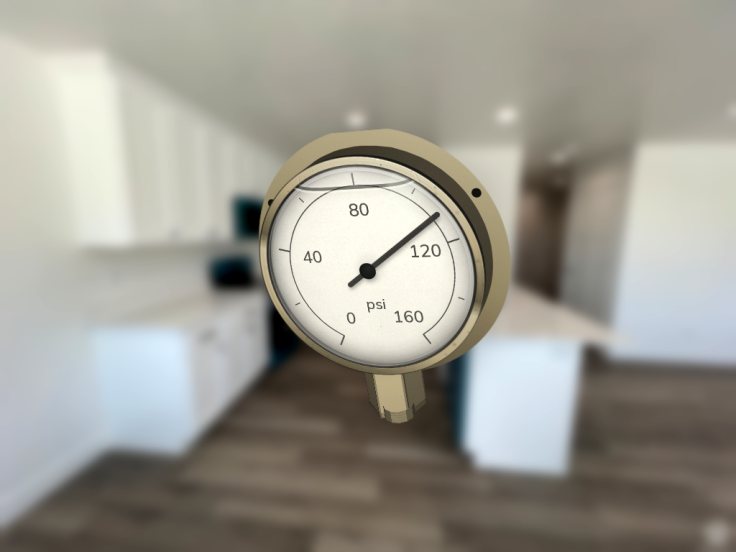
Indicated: 110; psi
